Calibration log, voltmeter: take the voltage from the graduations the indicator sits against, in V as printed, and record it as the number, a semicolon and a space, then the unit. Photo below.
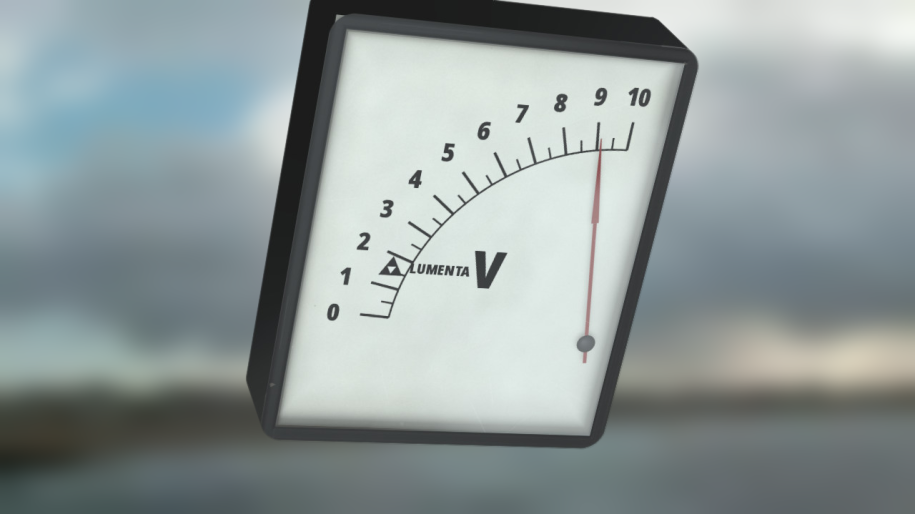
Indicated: 9; V
